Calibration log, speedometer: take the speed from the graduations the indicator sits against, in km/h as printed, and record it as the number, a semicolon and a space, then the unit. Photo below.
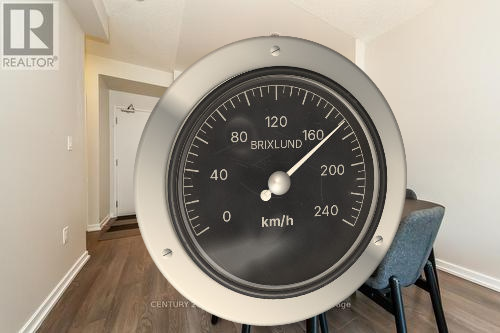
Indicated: 170; km/h
